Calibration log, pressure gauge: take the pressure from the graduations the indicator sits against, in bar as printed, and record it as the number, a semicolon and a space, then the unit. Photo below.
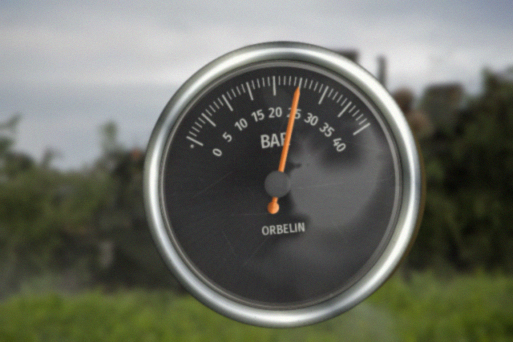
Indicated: 25; bar
